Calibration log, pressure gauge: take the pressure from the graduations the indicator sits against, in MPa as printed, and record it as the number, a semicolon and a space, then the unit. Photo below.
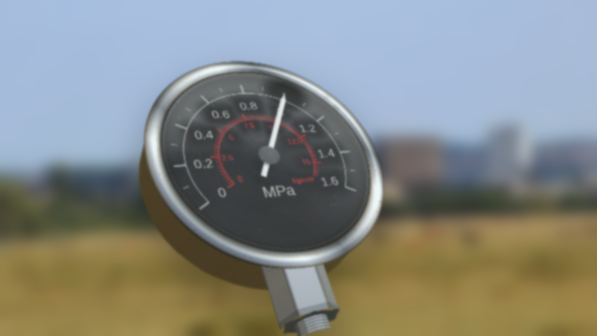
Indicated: 1; MPa
